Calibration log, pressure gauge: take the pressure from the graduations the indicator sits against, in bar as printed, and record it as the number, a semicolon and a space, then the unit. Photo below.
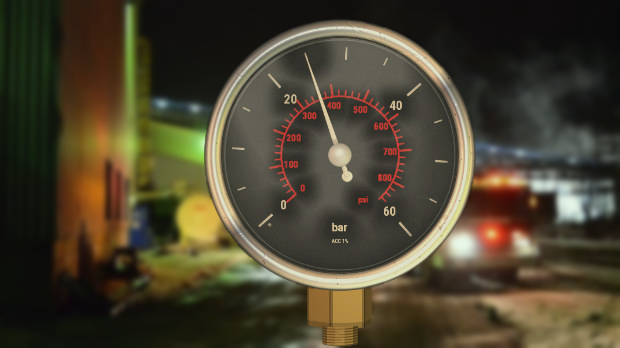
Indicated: 25; bar
